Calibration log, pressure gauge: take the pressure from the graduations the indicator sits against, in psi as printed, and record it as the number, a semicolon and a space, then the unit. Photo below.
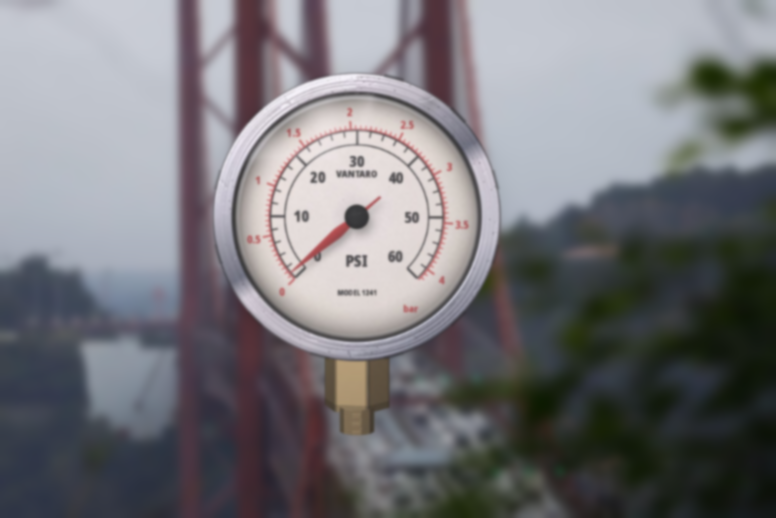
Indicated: 1; psi
